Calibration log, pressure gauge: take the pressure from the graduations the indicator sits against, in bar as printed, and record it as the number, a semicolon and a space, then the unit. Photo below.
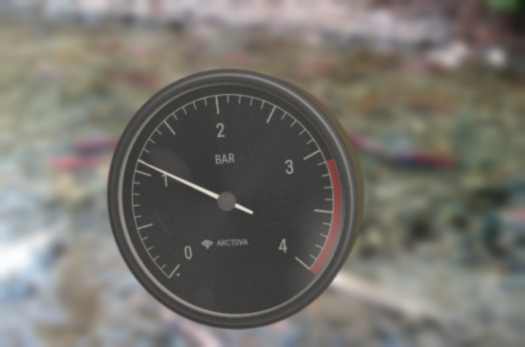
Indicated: 1.1; bar
